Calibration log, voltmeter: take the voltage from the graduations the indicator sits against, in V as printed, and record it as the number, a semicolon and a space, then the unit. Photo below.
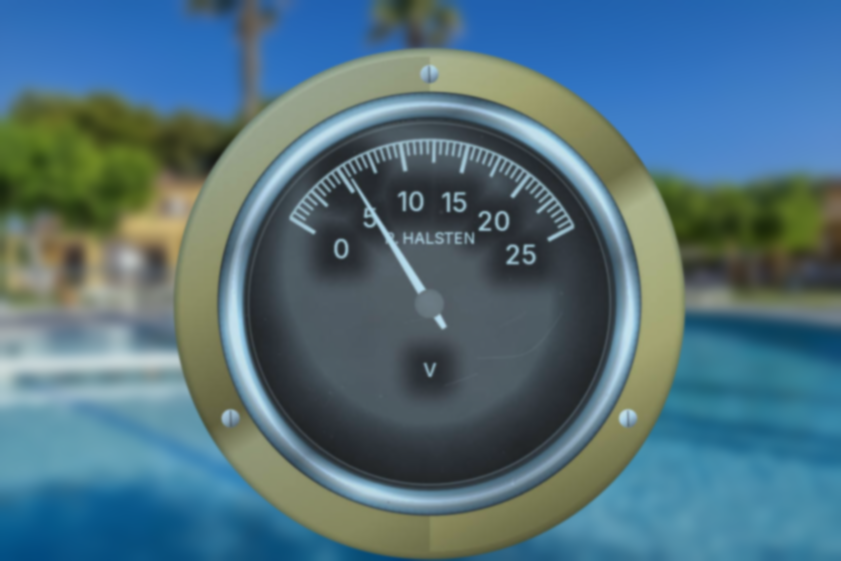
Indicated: 5.5; V
